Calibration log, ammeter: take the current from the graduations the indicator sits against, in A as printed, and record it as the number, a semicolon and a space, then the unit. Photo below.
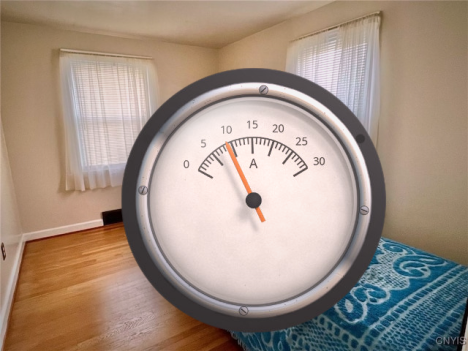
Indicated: 9; A
